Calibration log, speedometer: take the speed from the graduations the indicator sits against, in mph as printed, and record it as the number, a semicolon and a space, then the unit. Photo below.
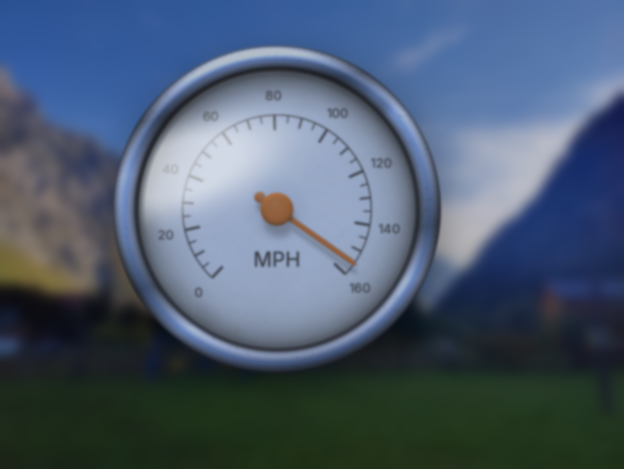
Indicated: 155; mph
